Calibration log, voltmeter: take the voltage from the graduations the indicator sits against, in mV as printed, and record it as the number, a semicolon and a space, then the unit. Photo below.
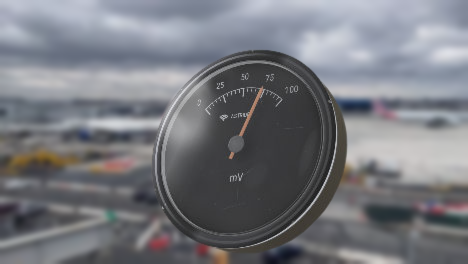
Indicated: 75; mV
